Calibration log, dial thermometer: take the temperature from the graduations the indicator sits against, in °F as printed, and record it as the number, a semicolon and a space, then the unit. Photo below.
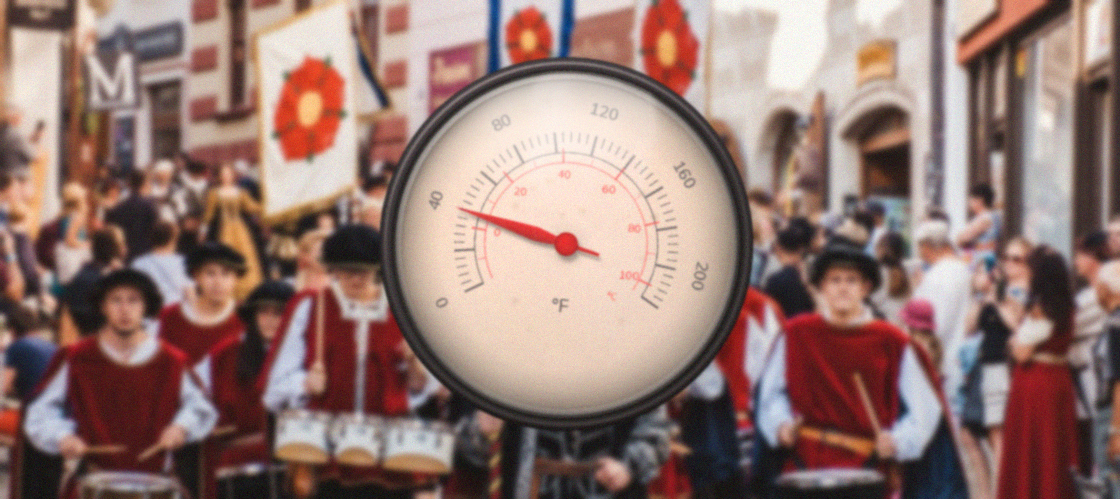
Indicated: 40; °F
